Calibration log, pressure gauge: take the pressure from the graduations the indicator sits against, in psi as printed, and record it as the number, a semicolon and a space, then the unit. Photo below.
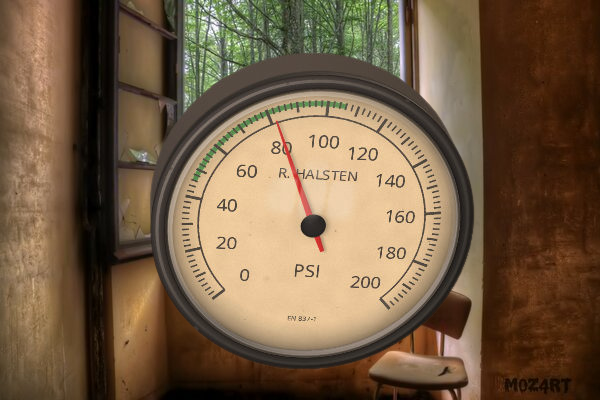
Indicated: 82; psi
